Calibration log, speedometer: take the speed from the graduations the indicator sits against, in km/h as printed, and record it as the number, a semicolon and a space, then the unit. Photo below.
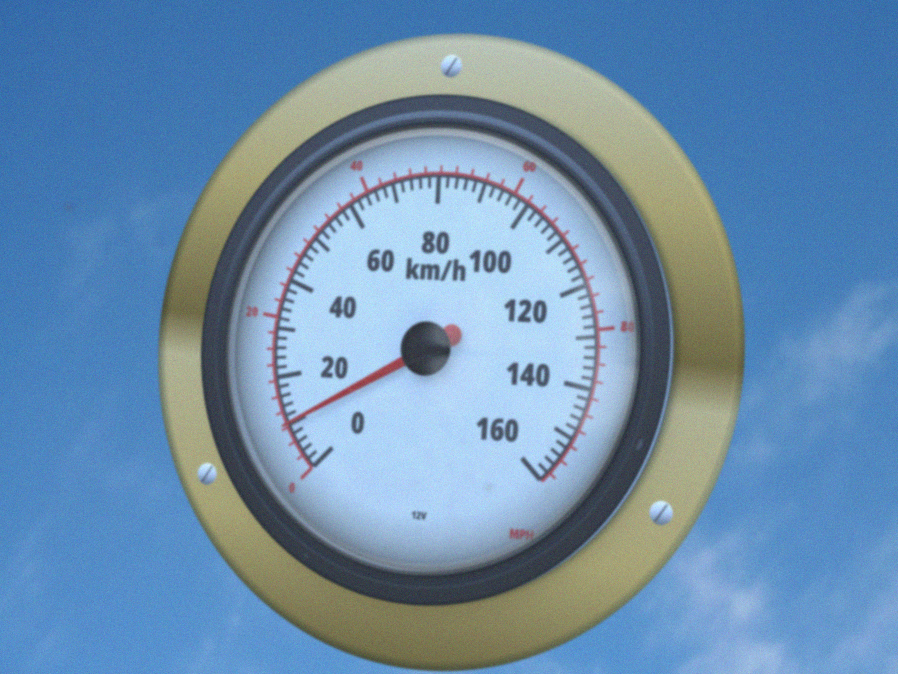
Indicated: 10; km/h
